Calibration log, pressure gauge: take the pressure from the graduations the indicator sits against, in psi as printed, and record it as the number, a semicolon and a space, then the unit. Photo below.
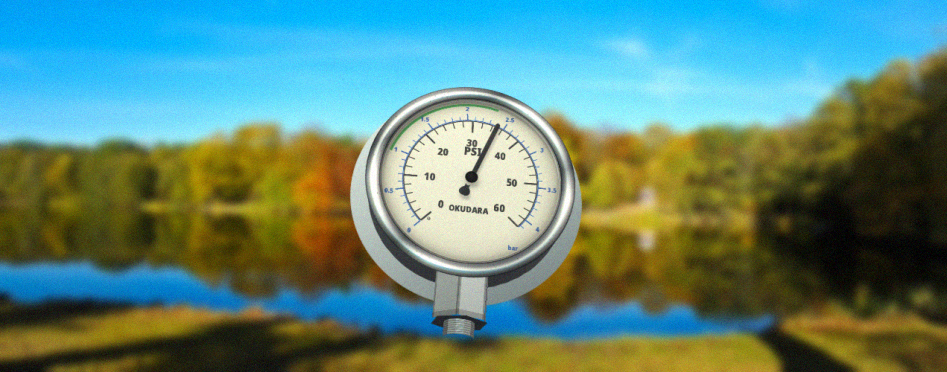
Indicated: 35; psi
